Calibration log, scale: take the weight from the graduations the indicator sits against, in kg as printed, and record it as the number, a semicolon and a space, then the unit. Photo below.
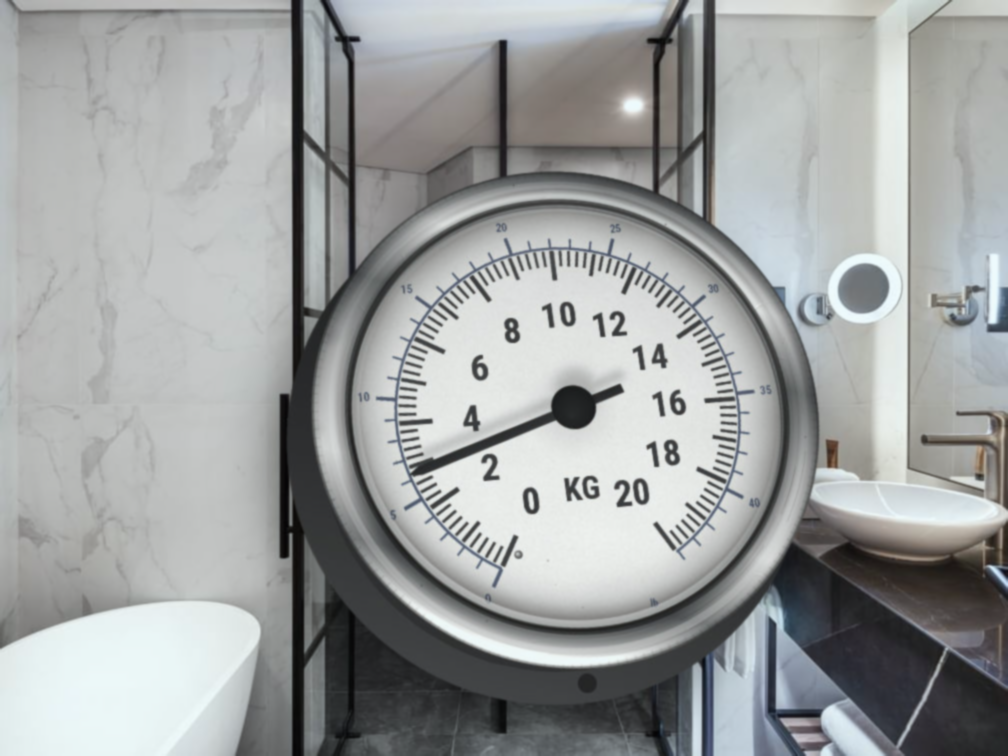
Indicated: 2.8; kg
